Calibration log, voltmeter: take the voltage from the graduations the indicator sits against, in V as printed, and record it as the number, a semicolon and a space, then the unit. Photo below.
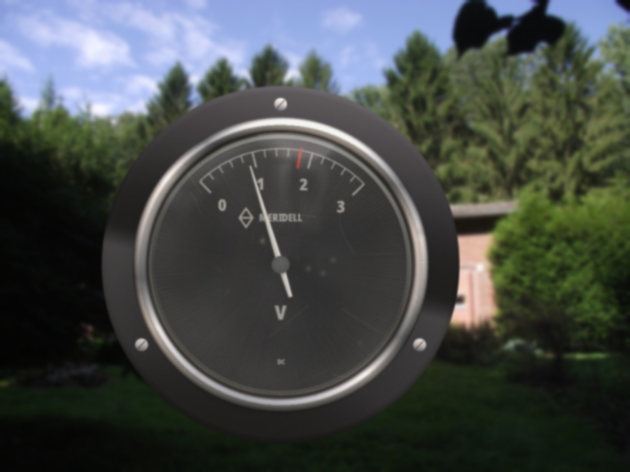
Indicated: 0.9; V
